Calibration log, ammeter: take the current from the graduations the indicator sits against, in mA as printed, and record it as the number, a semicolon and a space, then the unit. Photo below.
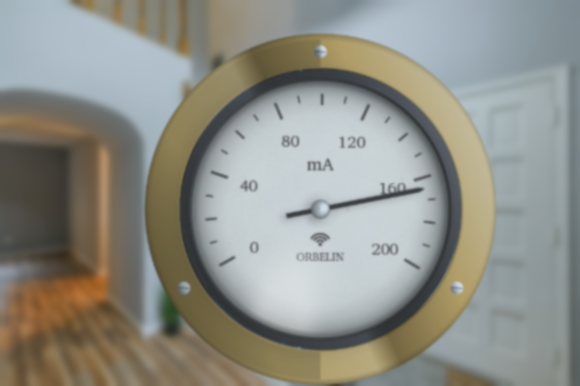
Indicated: 165; mA
